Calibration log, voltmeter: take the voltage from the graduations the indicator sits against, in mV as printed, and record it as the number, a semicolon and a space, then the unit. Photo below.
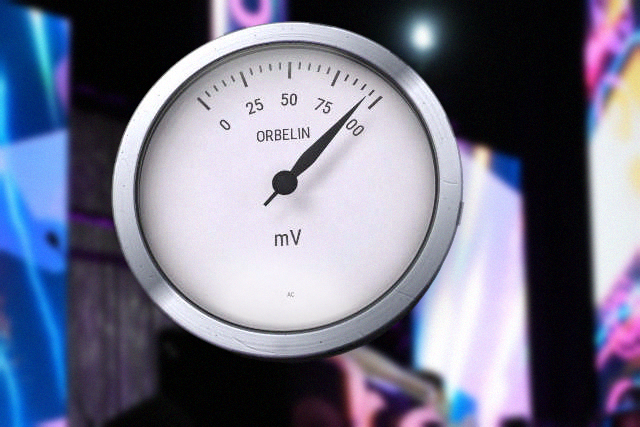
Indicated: 95; mV
